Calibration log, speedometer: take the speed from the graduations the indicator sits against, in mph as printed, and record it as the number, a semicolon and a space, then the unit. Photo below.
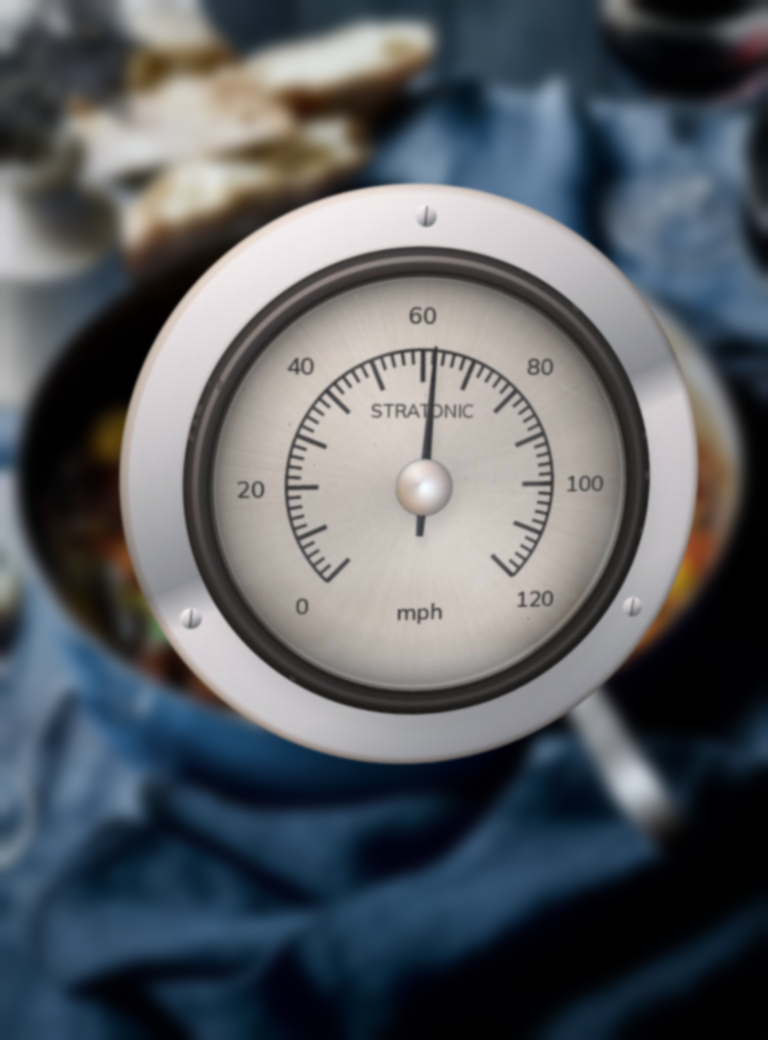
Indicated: 62; mph
